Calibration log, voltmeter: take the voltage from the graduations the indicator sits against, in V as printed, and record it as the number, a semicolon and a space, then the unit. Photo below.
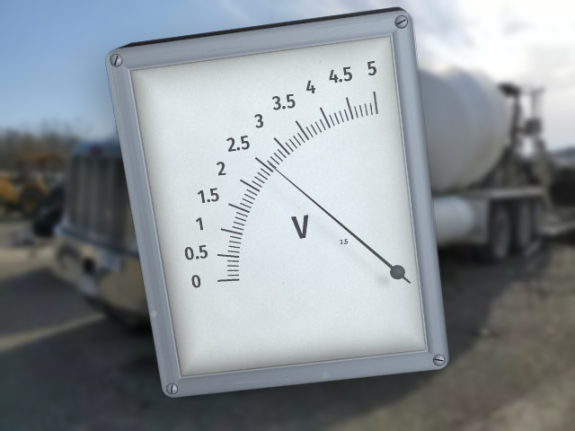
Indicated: 2.6; V
